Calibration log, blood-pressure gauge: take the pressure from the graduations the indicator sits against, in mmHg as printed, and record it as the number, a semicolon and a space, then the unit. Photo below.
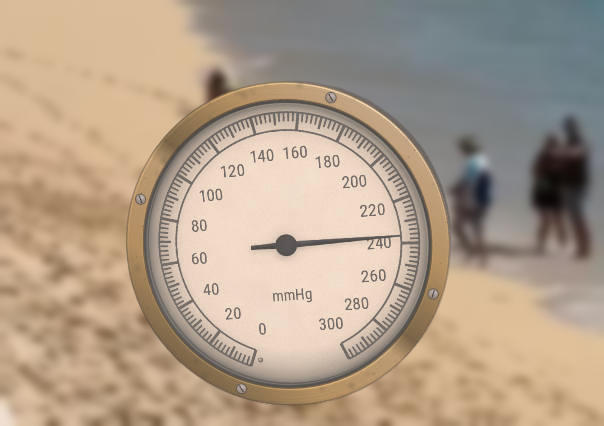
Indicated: 236; mmHg
